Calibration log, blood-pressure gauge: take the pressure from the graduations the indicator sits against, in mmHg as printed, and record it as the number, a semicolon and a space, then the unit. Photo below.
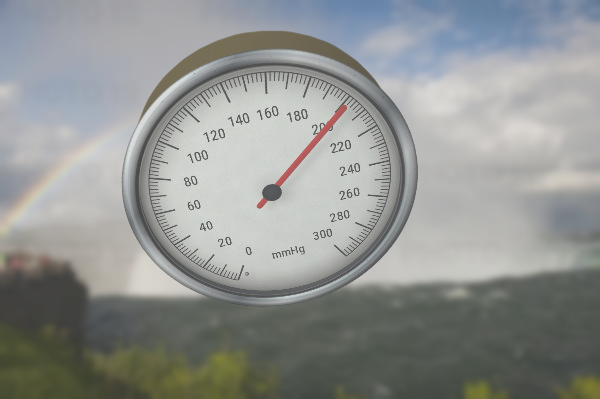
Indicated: 200; mmHg
